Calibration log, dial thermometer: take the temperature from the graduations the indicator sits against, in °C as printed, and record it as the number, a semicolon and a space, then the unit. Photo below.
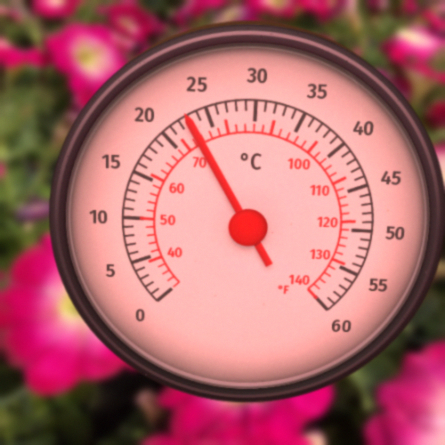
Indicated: 23; °C
